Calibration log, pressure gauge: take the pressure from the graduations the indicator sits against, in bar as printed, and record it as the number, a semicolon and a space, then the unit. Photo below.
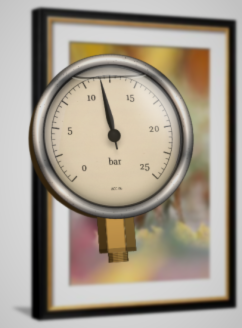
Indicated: 11.5; bar
